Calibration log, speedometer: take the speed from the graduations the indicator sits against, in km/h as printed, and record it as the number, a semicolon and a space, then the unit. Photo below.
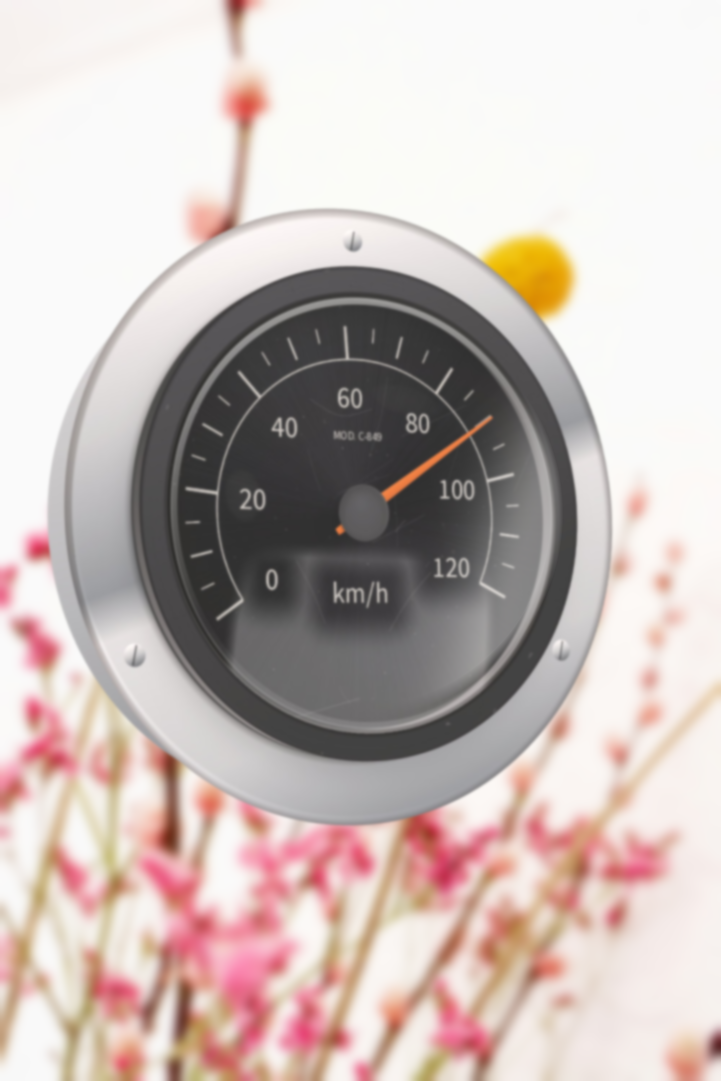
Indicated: 90; km/h
